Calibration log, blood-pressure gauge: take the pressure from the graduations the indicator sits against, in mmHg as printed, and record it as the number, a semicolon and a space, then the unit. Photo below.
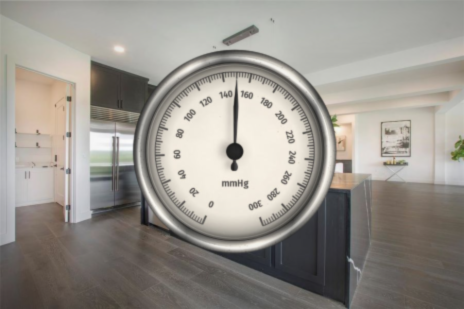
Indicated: 150; mmHg
